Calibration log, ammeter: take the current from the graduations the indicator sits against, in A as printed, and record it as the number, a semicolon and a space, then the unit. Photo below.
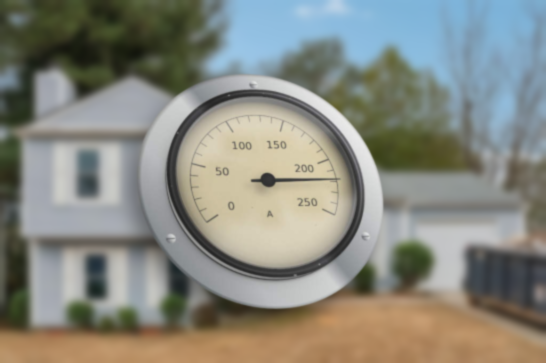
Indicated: 220; A
